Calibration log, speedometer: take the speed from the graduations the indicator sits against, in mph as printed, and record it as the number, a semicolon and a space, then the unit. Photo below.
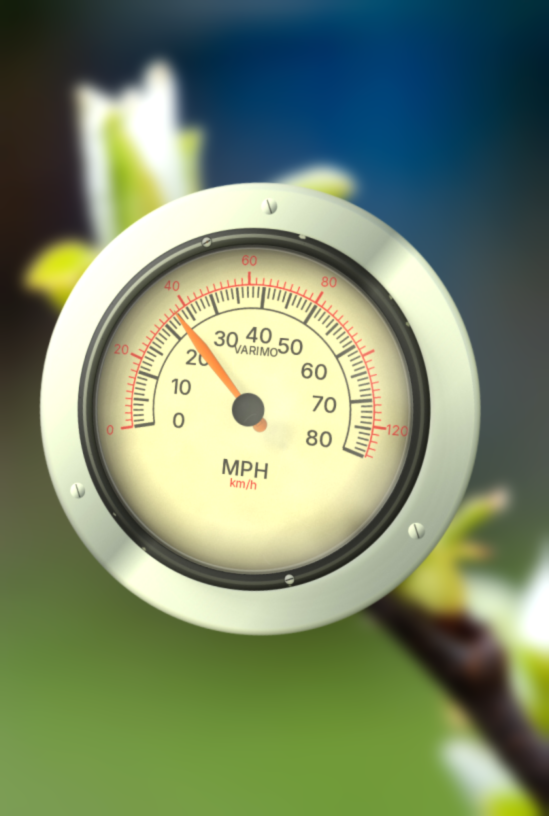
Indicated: 23; mph
